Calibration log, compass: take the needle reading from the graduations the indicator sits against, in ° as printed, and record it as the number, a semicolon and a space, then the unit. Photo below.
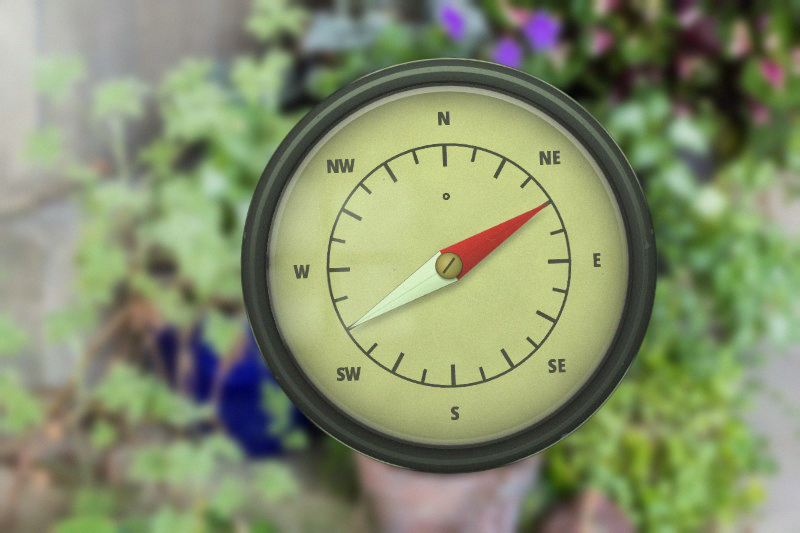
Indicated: 60; °
